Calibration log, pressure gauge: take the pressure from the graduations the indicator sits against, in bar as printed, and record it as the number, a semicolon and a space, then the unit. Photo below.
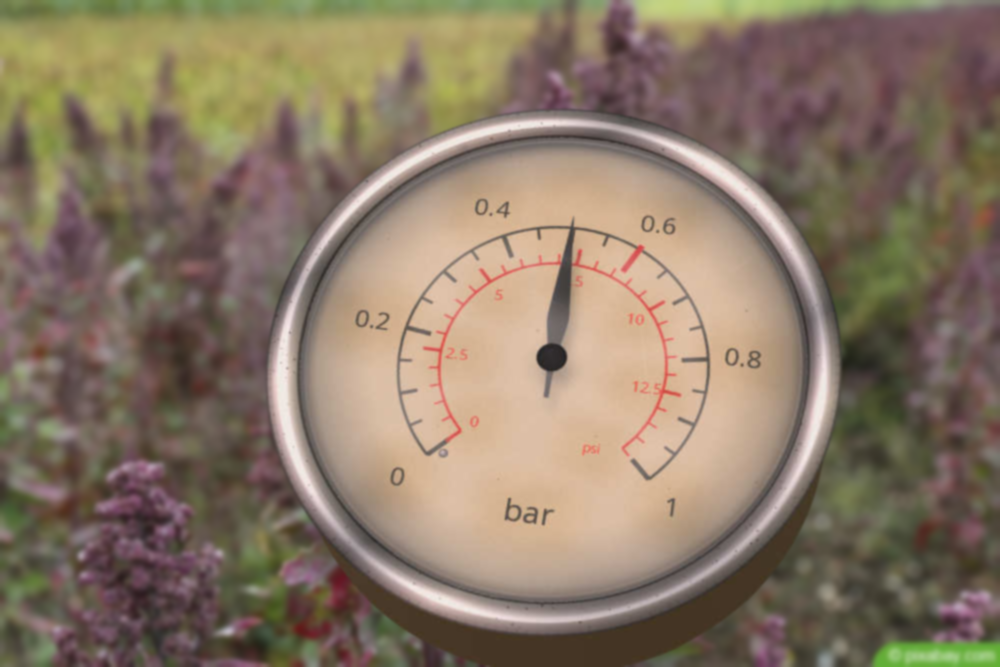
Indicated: 0.5; bar
